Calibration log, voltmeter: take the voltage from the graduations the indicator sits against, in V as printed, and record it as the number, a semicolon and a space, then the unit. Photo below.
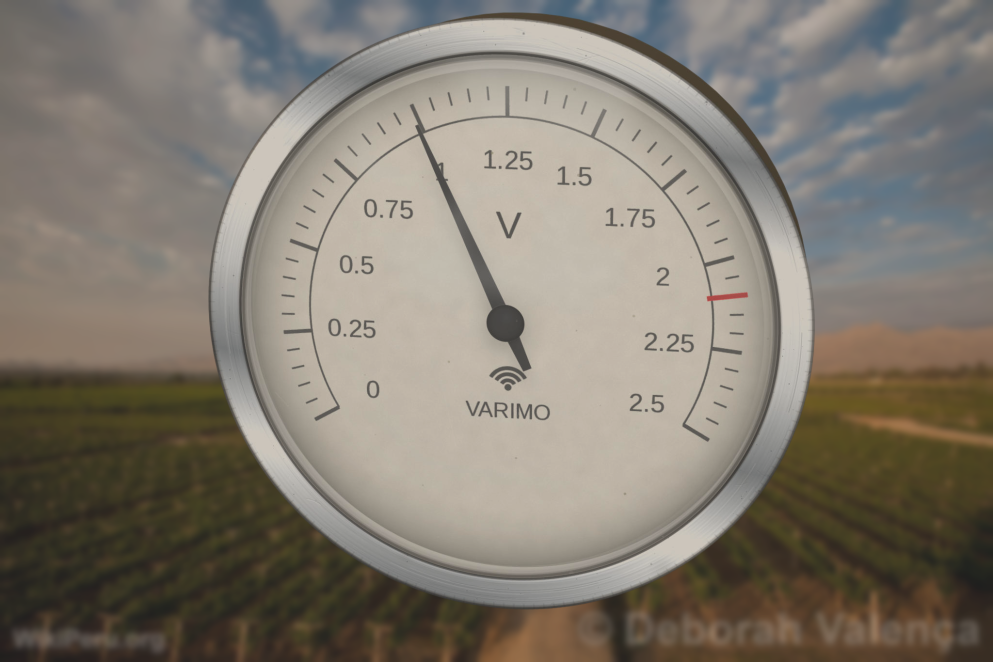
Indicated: 1; V
